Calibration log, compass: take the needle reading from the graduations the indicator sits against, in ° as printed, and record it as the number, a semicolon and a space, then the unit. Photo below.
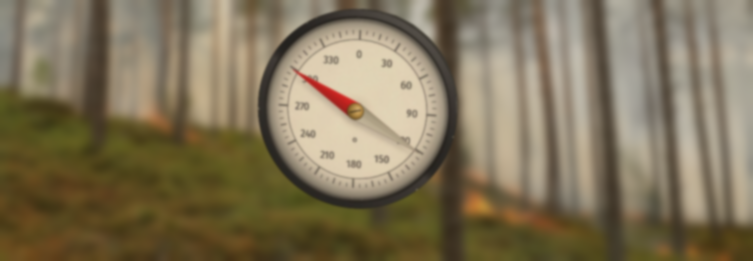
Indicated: 300; °
